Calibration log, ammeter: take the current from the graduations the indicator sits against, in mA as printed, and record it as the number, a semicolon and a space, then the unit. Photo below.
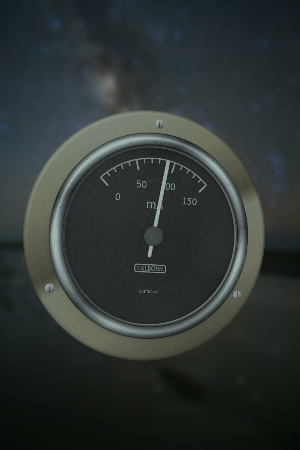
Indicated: 90; mA
